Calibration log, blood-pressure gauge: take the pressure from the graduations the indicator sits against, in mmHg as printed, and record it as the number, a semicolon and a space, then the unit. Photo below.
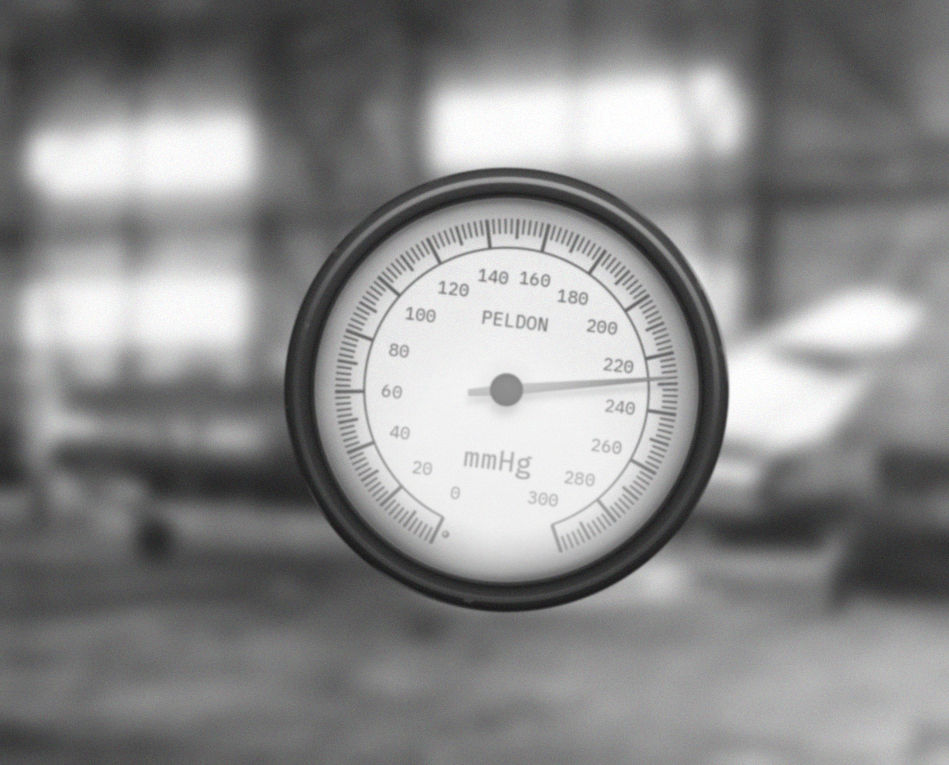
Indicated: 228; mmHg
